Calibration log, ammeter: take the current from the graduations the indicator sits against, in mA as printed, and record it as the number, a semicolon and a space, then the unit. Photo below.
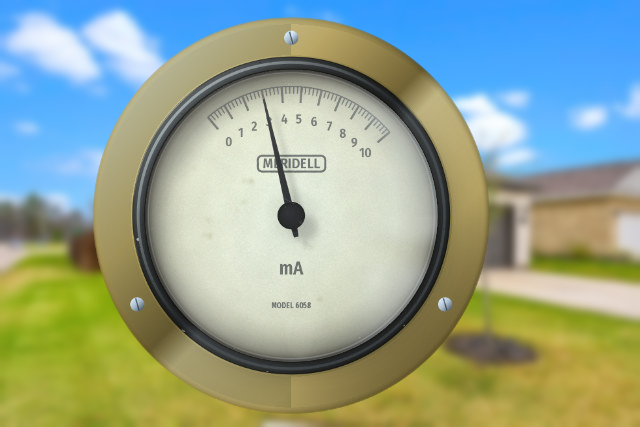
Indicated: 3; mA
